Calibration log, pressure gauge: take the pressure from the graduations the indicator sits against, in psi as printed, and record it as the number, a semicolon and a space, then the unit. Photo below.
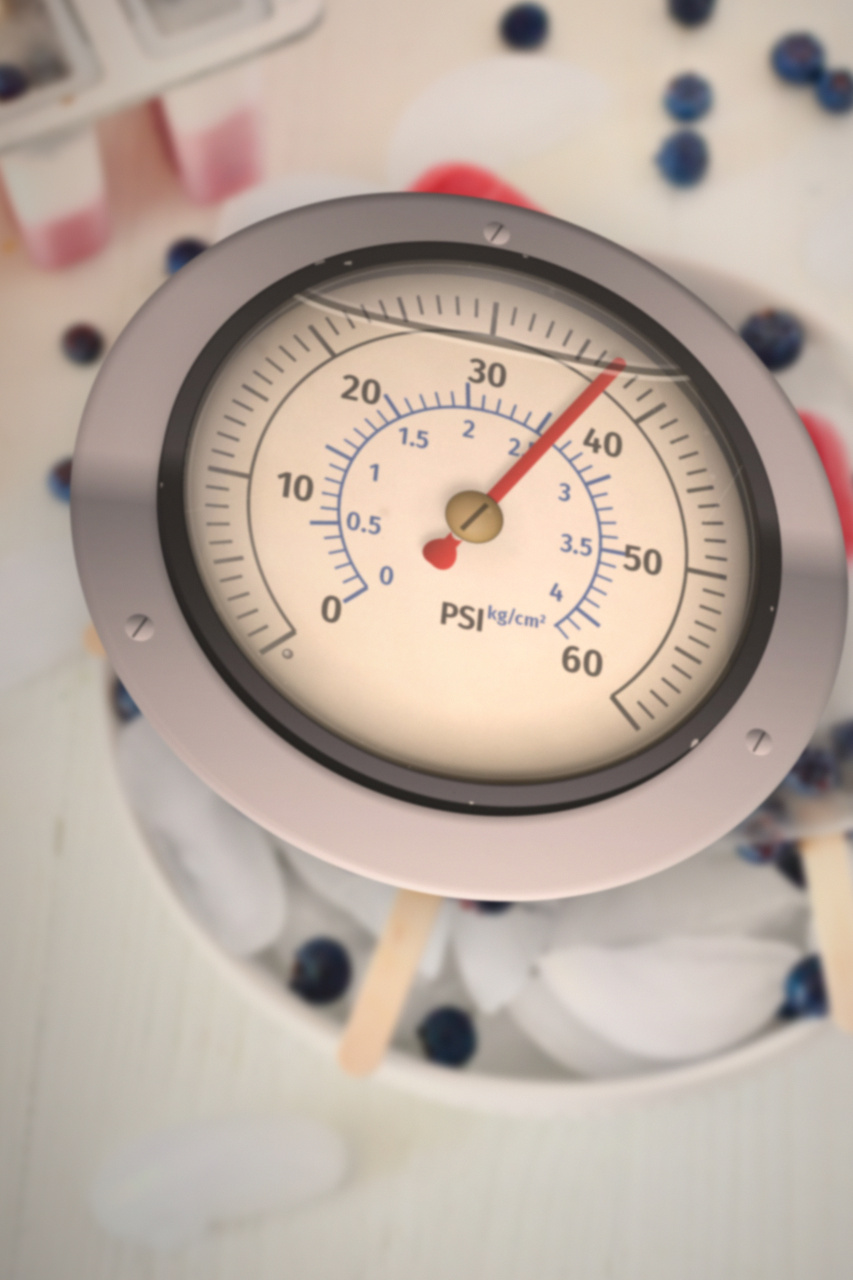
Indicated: 37; psi
